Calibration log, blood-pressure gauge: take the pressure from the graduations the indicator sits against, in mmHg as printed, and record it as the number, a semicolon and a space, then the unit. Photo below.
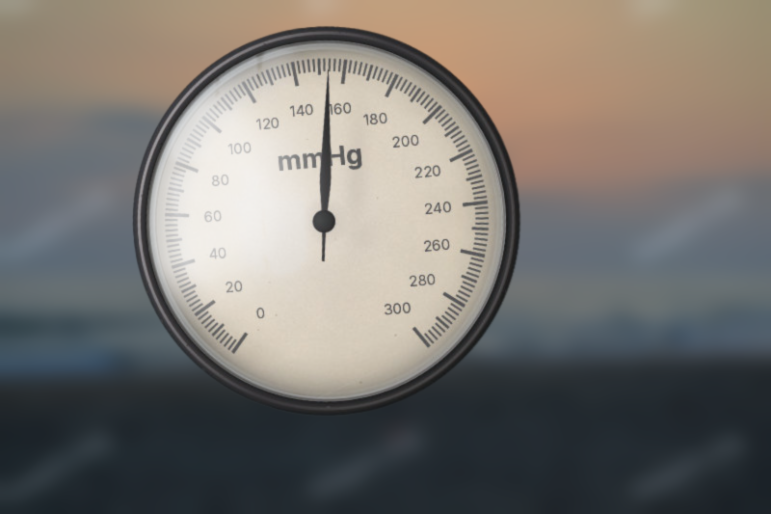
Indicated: 154; mmHg
